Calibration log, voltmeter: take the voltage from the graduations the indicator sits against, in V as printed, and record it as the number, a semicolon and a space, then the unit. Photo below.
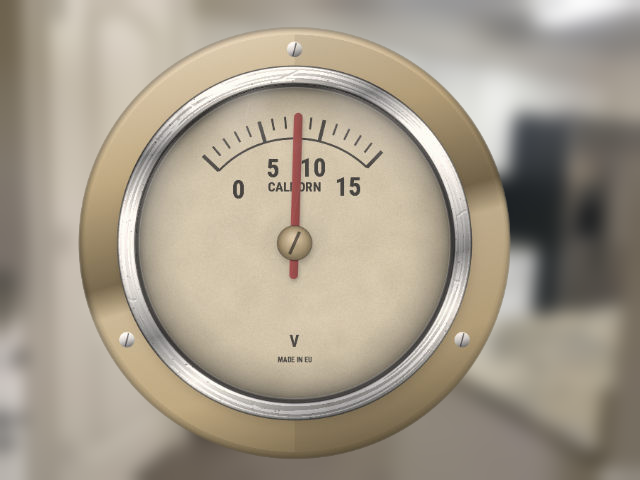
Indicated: 8; V
